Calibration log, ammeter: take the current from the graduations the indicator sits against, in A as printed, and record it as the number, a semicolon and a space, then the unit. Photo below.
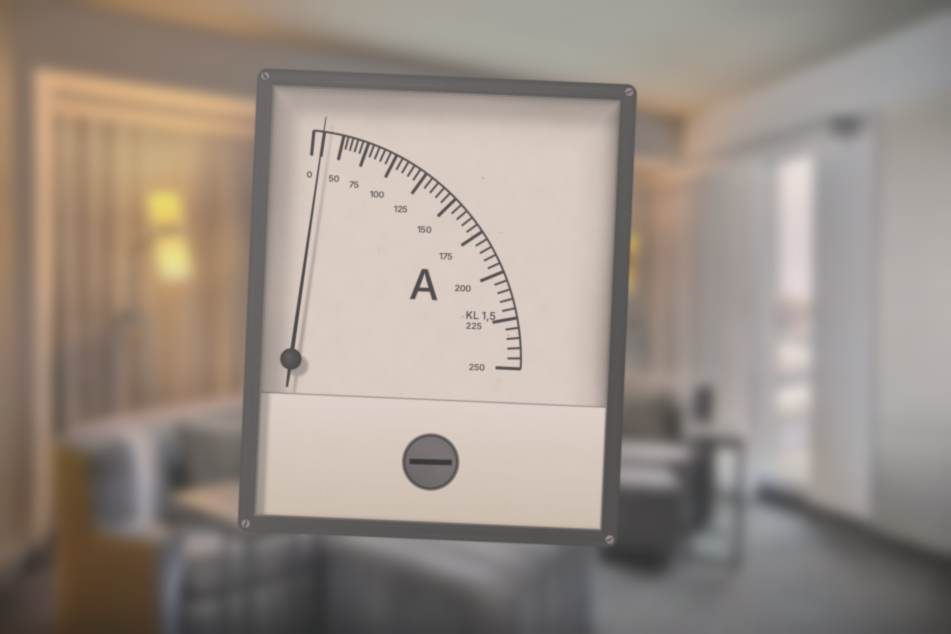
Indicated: 25; A
